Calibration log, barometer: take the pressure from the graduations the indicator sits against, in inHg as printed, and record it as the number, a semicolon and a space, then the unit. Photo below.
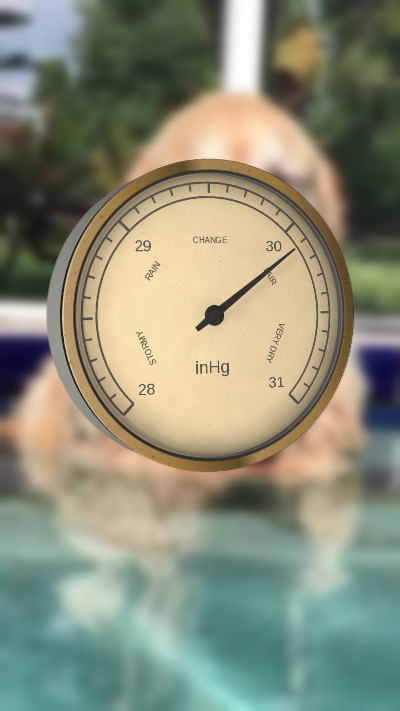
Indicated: 30.1; inHg
